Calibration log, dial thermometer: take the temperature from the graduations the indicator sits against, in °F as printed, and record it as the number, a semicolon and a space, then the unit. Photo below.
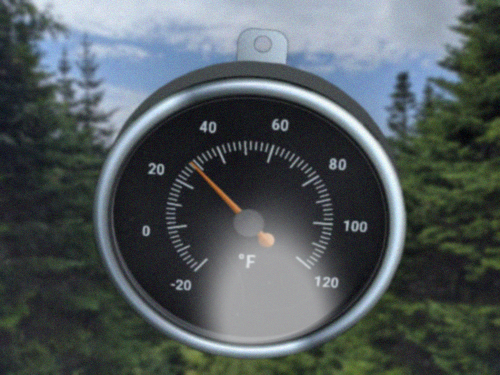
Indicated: 30; °F
